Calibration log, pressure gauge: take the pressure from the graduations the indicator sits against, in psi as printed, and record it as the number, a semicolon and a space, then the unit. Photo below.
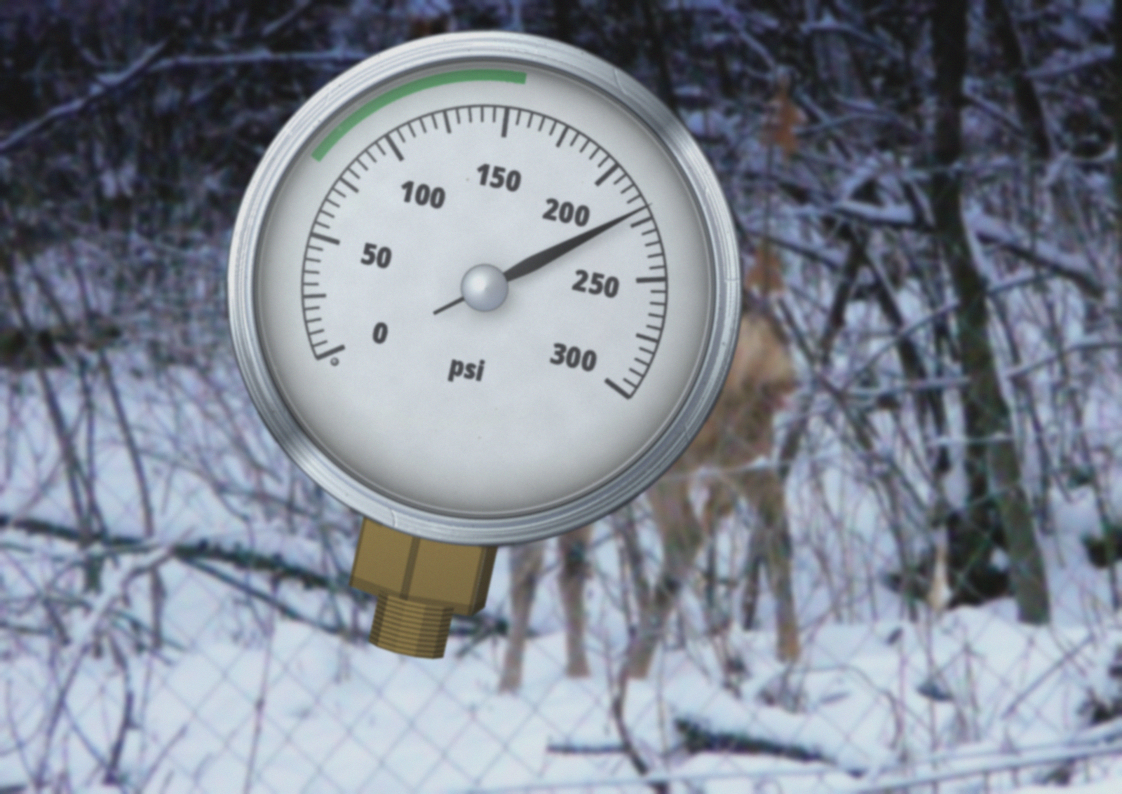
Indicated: 220; psi
